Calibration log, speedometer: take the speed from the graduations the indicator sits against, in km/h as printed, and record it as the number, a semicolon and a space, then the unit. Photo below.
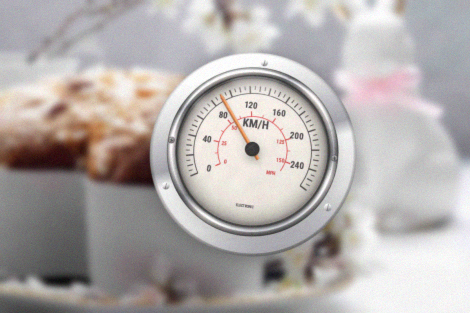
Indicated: 90; km/h
